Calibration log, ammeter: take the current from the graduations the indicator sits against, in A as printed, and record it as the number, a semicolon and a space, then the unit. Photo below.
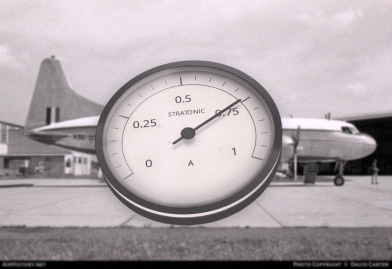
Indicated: 0.75; A
